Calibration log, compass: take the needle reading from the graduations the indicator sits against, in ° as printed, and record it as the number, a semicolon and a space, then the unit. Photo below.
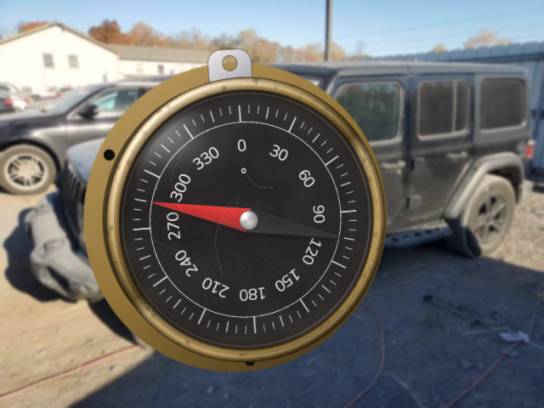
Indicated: 285; °
